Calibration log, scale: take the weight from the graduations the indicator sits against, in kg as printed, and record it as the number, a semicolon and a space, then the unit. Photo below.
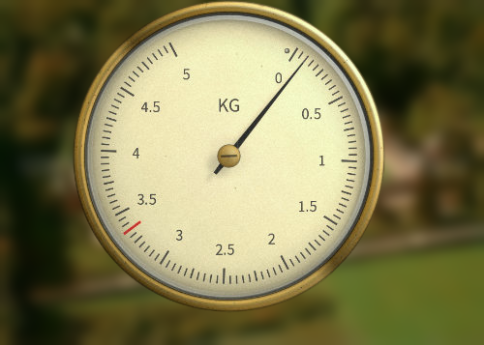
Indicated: 0.1; kg
